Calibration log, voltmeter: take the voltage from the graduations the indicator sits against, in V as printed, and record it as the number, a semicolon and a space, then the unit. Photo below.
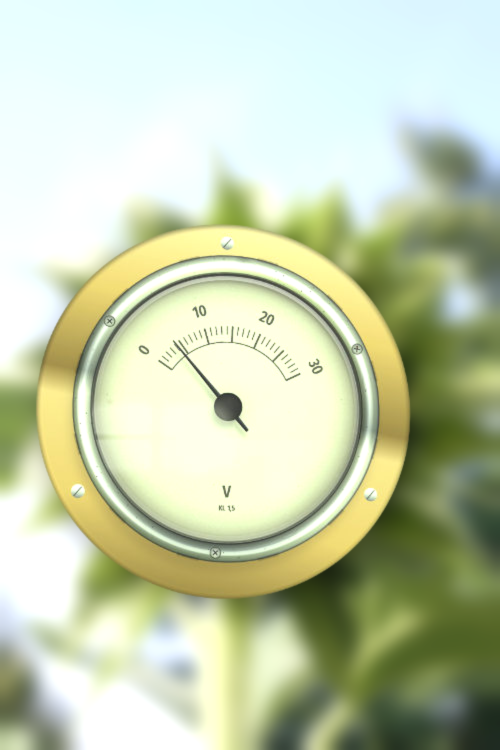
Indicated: 4; V
